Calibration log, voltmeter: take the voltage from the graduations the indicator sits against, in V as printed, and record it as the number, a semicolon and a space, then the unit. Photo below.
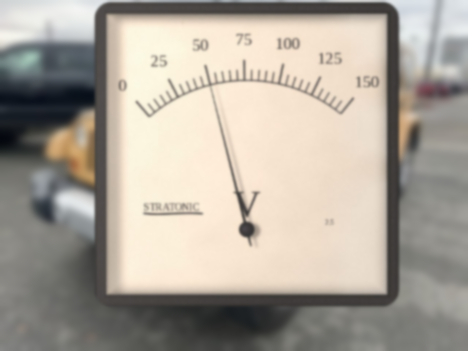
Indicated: 50; V
